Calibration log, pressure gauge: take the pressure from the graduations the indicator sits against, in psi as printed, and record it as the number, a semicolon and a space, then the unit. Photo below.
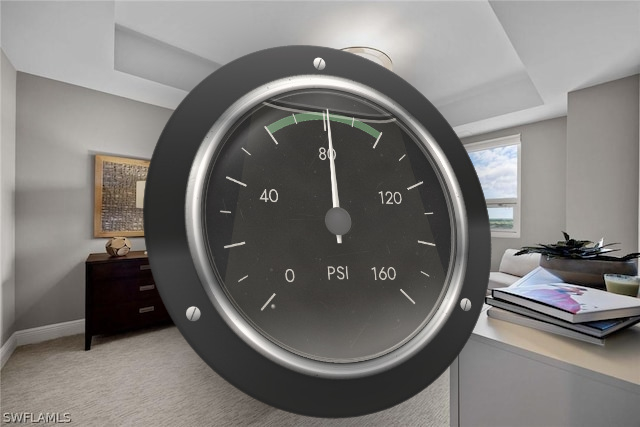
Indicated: 80; psi
